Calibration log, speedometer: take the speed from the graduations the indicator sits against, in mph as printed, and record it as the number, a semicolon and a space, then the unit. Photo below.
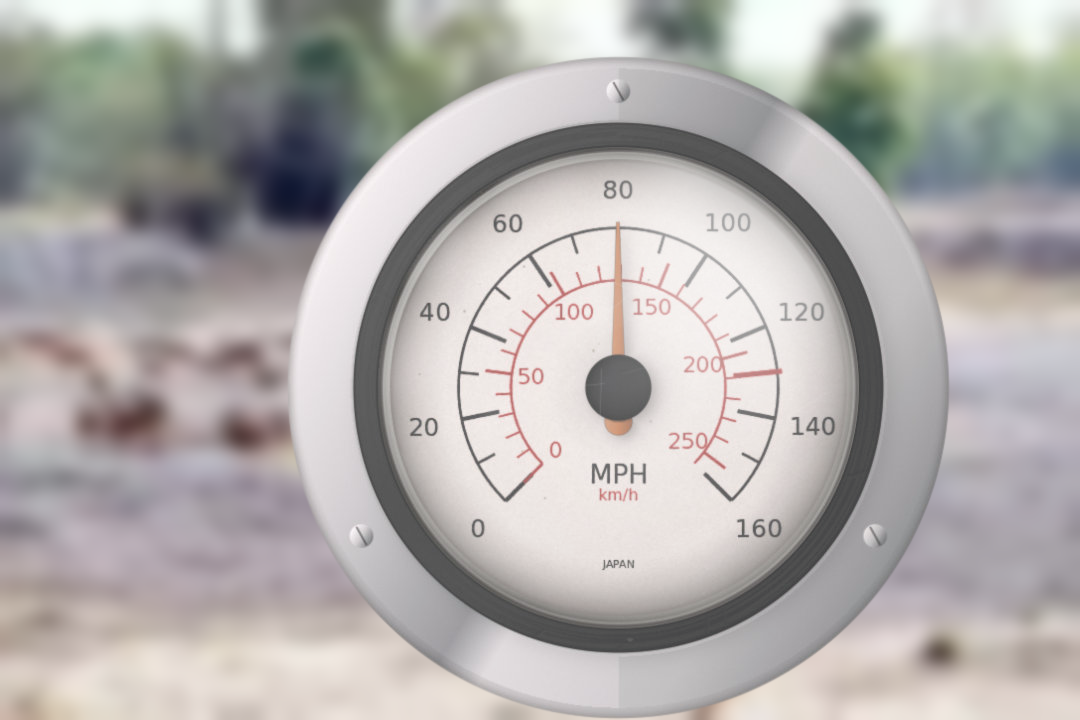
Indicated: 80; mph
